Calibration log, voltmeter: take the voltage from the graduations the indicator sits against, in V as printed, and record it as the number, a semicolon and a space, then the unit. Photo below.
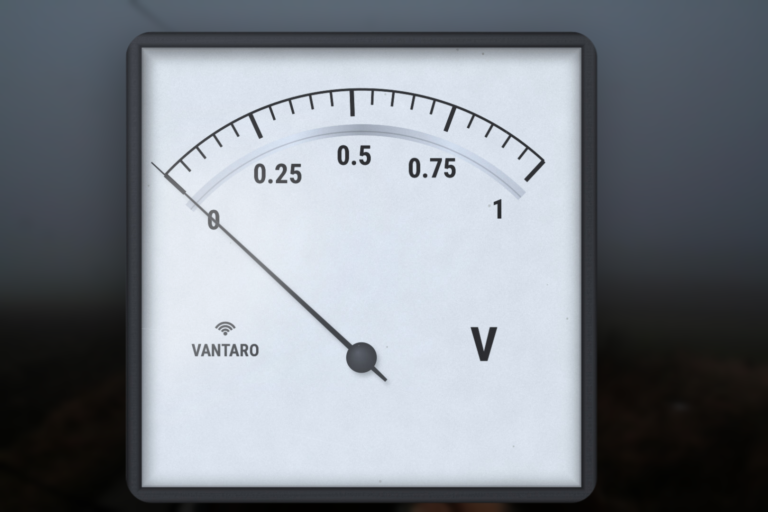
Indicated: 0; V
